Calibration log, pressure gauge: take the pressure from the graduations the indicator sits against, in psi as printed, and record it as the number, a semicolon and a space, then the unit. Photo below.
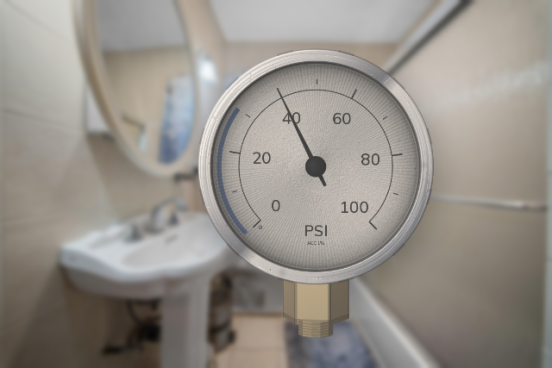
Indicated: 40; psi
